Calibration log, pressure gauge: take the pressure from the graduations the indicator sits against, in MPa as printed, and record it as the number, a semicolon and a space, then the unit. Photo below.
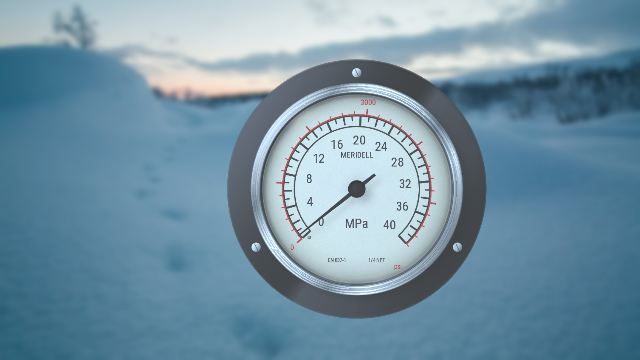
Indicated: 0.5; MPa
